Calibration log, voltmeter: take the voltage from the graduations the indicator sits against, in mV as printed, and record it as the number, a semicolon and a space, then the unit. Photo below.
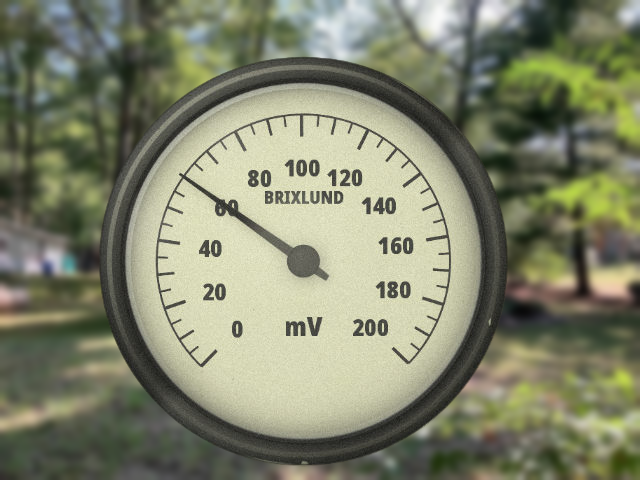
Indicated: 60; mV
